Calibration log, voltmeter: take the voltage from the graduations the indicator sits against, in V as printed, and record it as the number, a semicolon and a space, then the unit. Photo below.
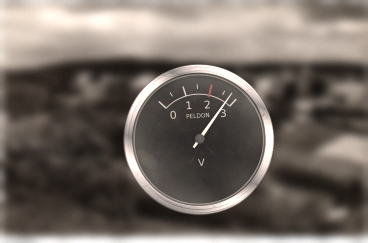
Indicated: 2.75; V
